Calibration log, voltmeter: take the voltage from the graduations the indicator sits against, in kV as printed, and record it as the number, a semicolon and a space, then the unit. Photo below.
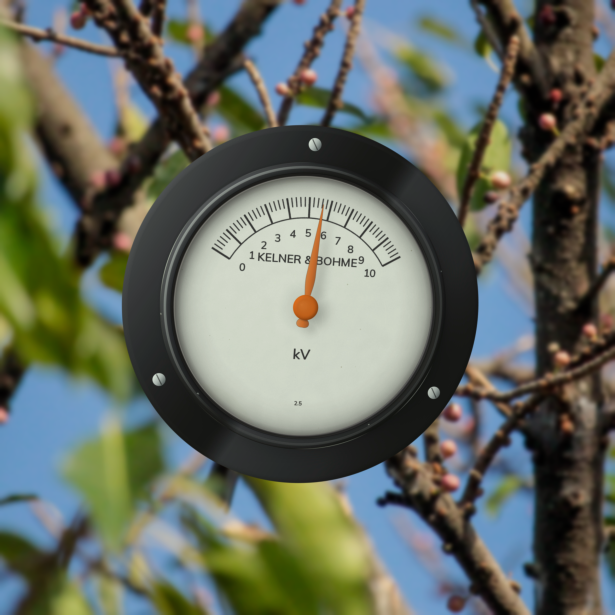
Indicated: 5.6; kV
